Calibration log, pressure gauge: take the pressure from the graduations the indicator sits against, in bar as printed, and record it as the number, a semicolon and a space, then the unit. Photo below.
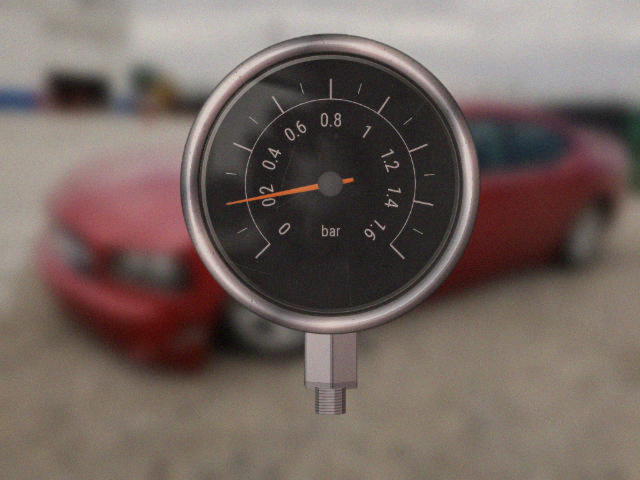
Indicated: 0.2; bar
